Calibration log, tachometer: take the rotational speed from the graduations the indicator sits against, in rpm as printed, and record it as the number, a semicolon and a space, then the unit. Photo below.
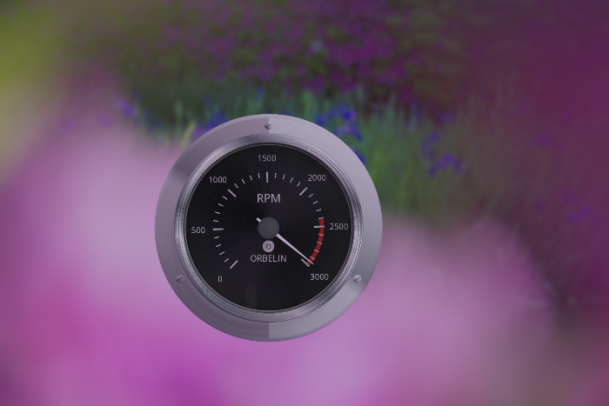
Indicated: 2950; rpm
